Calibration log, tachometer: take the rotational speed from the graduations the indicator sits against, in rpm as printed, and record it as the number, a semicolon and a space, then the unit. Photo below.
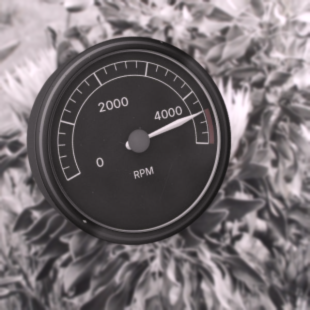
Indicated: 4400; rpm
